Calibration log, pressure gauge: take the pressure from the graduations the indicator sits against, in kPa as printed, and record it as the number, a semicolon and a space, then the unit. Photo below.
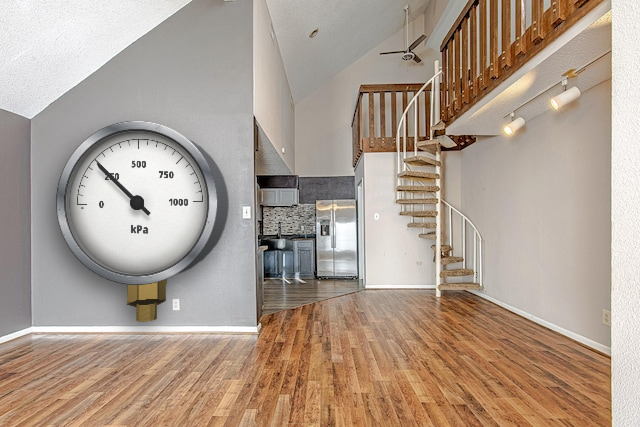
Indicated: 250; kPa
